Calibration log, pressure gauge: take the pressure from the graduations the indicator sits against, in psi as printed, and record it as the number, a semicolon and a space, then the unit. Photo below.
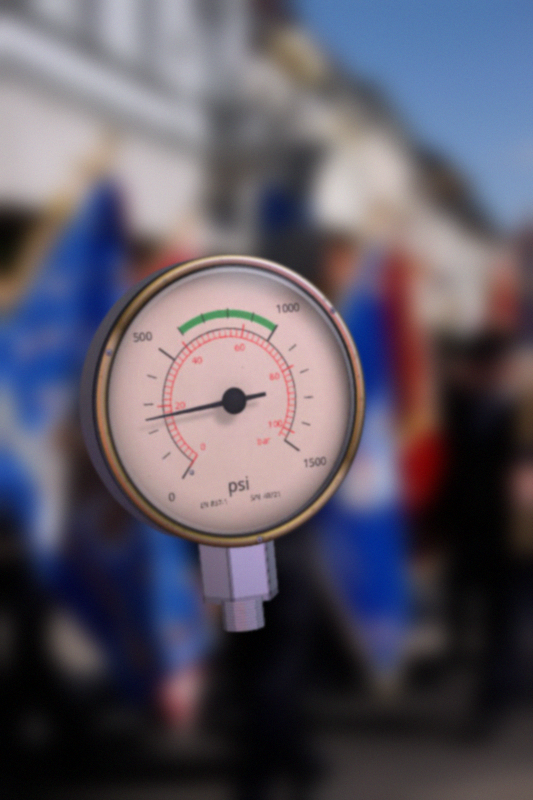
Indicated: 250; psi
